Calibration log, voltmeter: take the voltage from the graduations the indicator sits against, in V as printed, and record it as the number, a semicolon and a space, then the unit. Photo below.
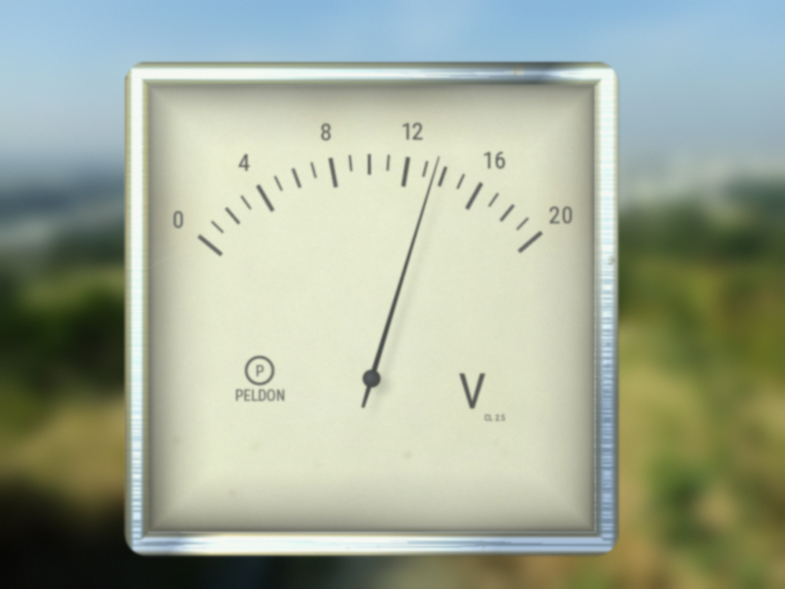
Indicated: 13.5; V
